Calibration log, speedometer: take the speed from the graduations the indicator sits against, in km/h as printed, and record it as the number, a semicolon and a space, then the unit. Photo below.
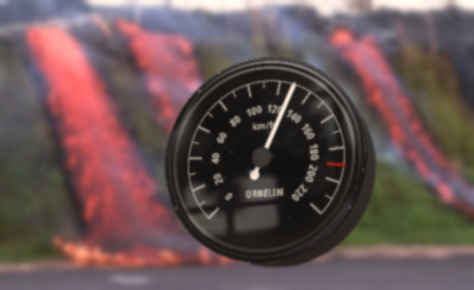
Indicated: 130; km/h
